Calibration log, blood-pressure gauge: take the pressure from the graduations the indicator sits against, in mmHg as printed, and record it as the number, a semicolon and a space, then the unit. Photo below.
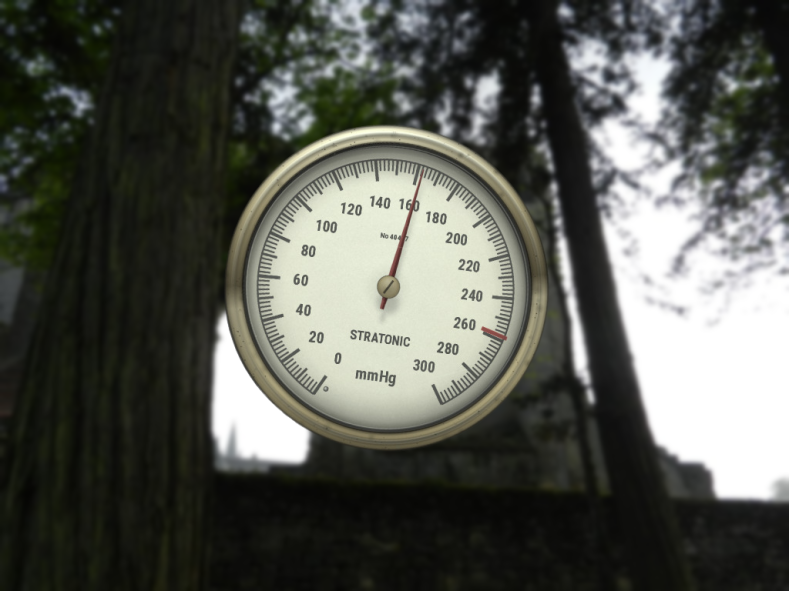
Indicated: 162; mmHg
